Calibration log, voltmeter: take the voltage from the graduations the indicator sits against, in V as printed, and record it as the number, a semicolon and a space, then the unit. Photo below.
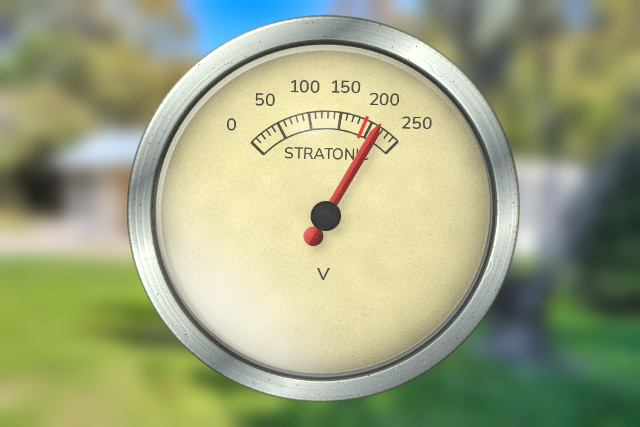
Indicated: 210; V
